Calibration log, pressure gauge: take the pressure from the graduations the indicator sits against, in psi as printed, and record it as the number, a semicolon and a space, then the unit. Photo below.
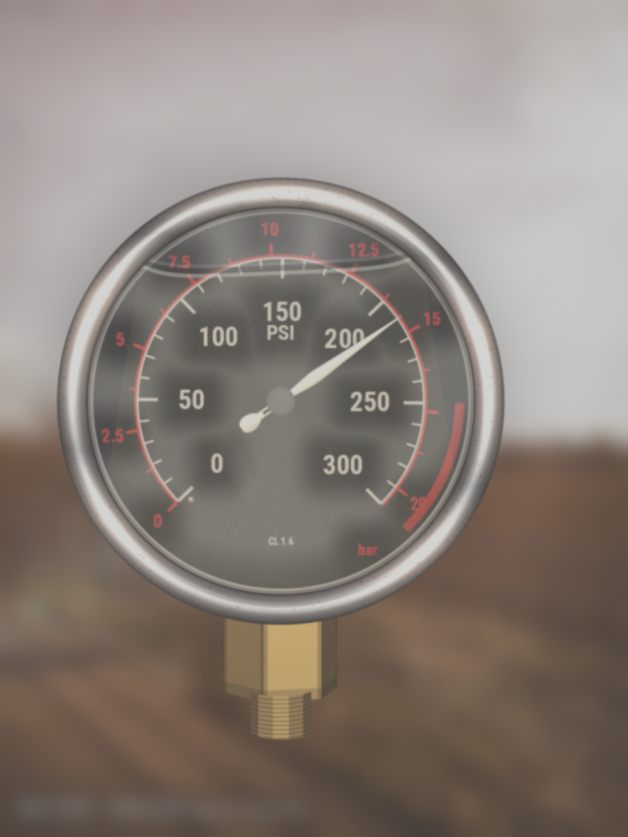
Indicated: 210; psi
